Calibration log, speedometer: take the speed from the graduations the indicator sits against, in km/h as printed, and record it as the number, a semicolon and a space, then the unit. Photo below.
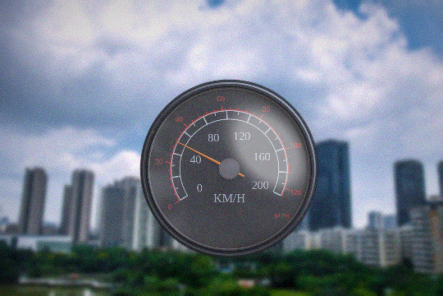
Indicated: 50; km/h
